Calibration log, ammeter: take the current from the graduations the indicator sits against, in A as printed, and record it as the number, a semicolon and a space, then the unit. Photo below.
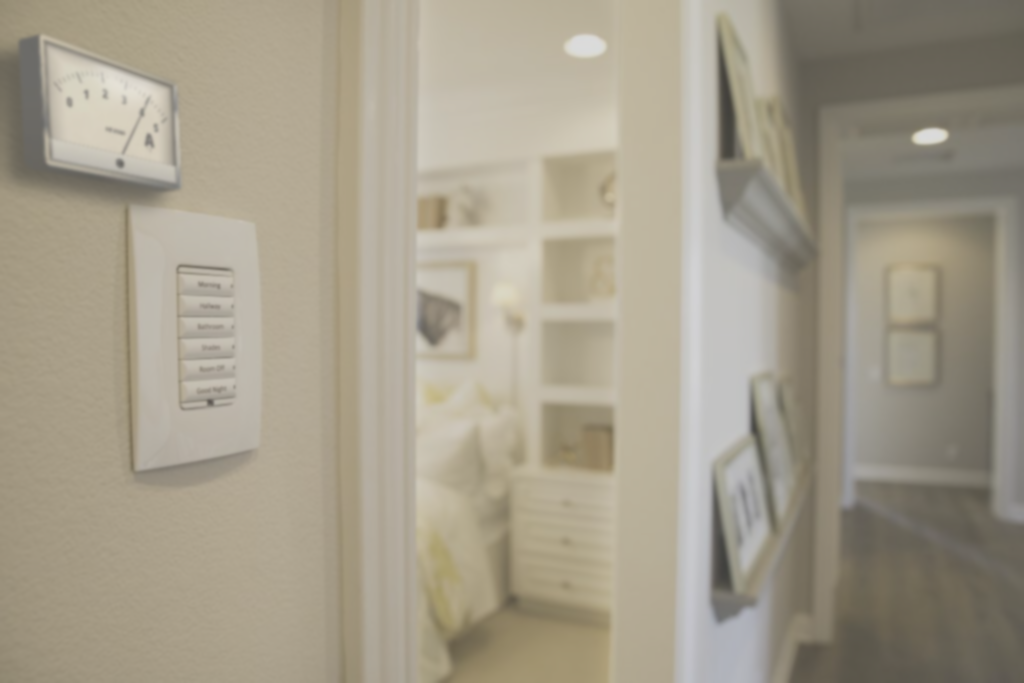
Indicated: 4; A
